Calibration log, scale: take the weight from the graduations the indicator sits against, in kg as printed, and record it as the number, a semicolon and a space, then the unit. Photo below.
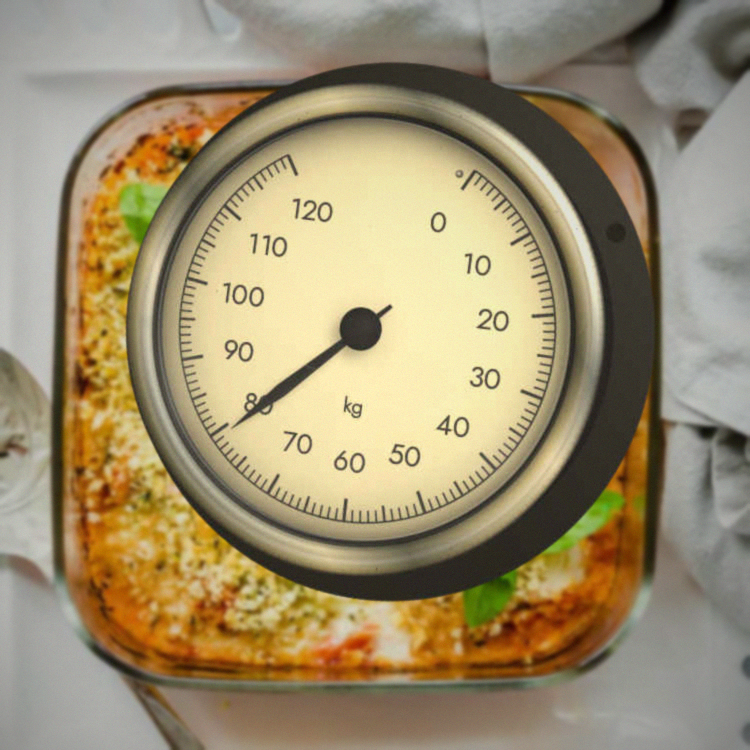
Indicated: 79; kg
